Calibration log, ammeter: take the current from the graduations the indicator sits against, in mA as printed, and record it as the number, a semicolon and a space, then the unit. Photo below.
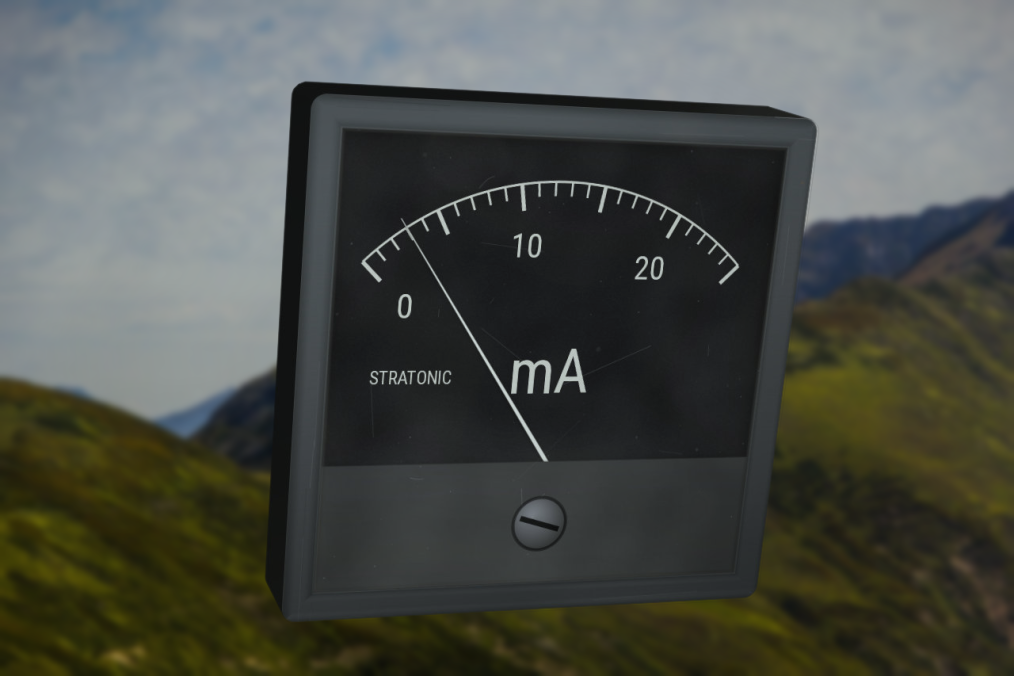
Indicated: 3; mA
